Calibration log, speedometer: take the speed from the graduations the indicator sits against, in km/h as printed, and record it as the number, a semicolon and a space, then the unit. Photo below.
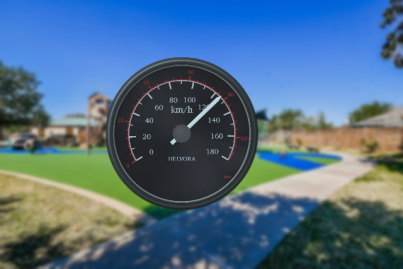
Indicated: 125; km/h
